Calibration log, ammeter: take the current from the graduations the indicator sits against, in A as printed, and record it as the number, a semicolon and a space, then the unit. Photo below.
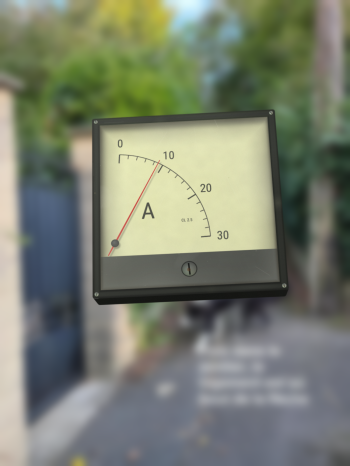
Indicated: 9; A
